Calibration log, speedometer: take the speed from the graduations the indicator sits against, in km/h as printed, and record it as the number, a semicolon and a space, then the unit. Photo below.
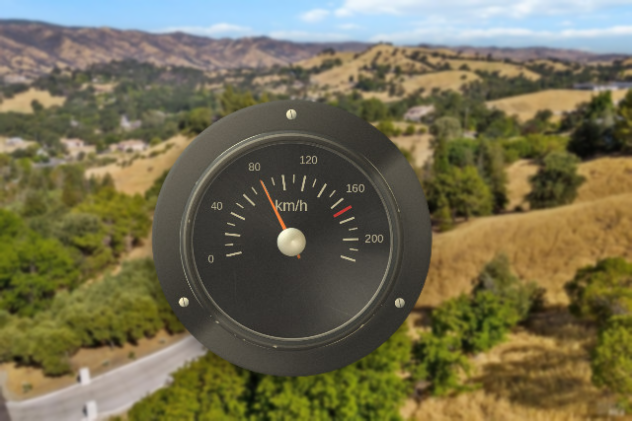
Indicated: 80; km/h
